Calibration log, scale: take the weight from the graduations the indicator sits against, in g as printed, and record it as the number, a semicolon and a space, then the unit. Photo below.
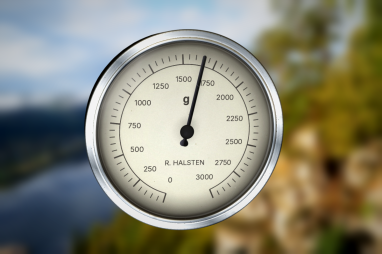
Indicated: 1650; g
